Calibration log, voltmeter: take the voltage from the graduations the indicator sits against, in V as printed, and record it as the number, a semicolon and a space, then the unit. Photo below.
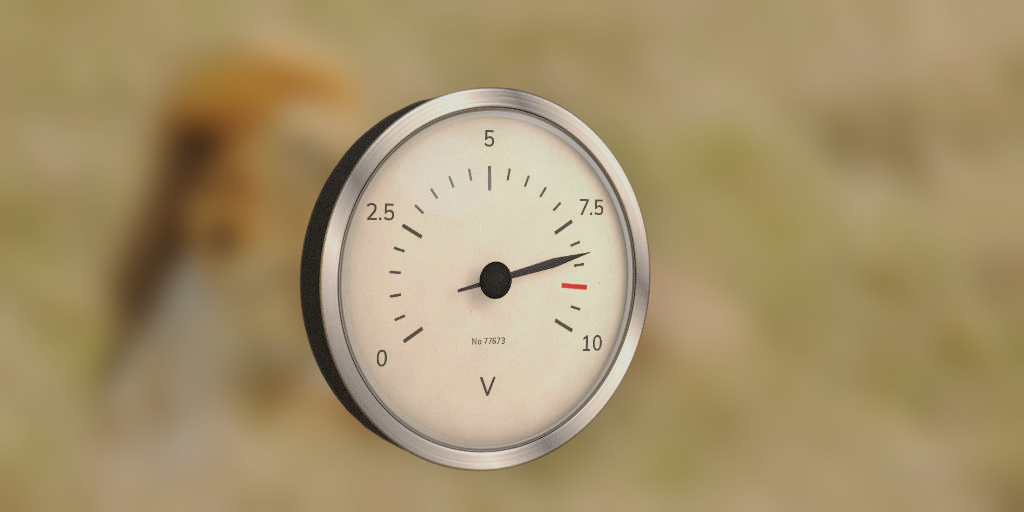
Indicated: 8.25; V
